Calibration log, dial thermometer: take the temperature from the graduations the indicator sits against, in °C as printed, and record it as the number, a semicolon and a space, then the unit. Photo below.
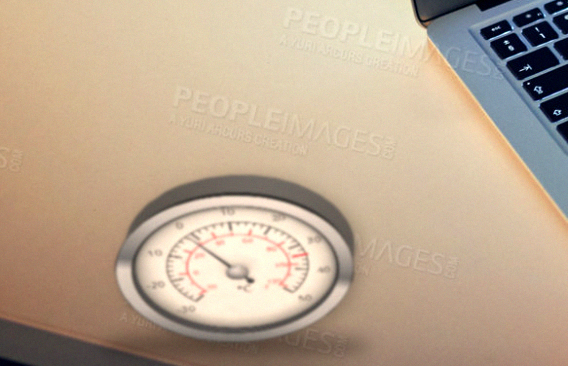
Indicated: 0; °C
